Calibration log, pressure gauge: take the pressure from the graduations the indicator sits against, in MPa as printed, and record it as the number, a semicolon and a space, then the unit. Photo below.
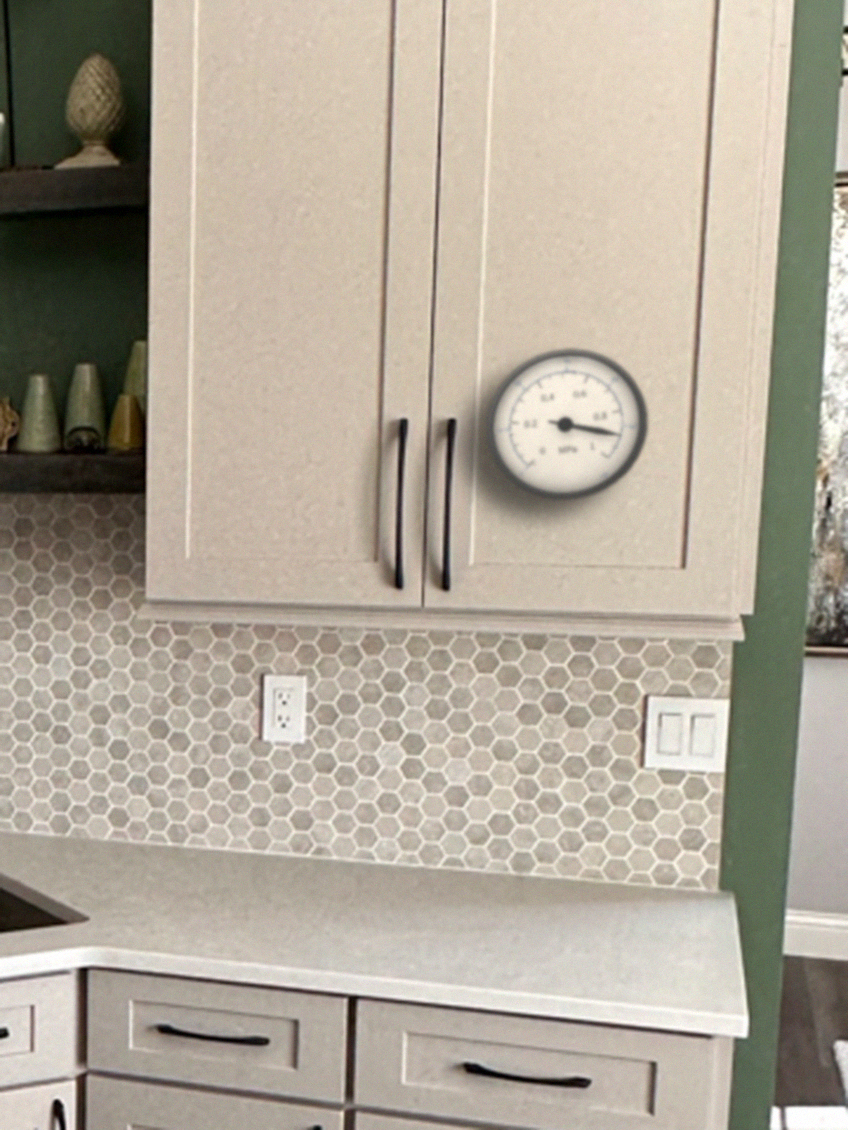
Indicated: 0.9; MPa
